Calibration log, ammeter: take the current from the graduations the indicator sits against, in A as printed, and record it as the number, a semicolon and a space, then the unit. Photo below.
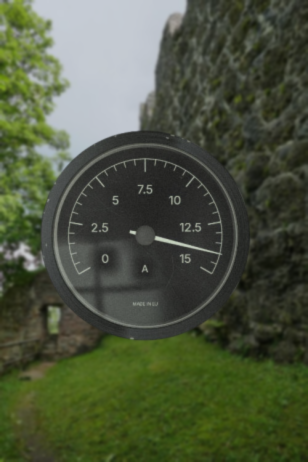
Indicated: 14; A
